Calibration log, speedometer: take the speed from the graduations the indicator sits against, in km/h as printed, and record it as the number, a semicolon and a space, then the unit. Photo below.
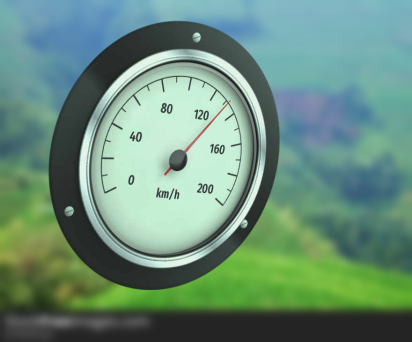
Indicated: 130; km/h
